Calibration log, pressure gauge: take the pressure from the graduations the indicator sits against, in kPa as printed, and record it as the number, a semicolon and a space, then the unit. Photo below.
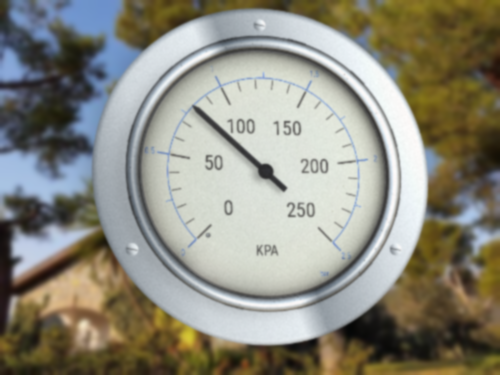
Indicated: 80; kPa
